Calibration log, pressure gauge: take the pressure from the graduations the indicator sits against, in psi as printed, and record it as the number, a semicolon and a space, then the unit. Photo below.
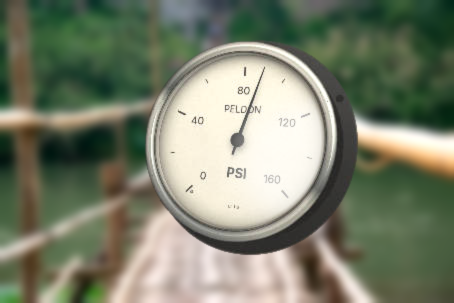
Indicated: 90; psi
